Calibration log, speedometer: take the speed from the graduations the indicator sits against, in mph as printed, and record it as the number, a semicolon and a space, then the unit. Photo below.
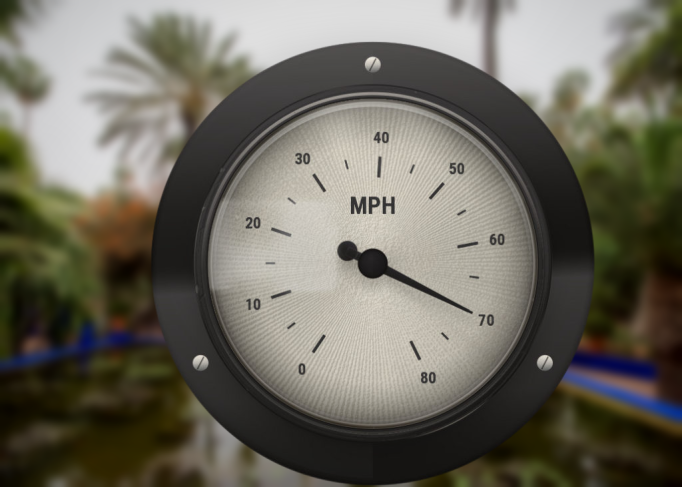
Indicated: 70; mph
